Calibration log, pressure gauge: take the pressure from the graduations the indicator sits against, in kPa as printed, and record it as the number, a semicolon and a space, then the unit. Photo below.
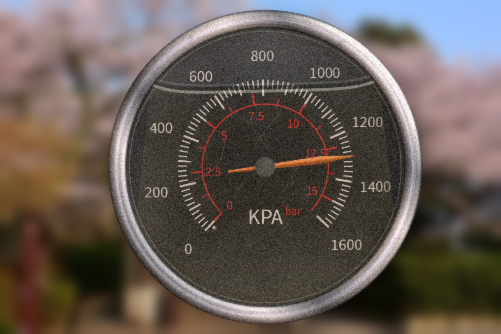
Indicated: 1300; kPa
